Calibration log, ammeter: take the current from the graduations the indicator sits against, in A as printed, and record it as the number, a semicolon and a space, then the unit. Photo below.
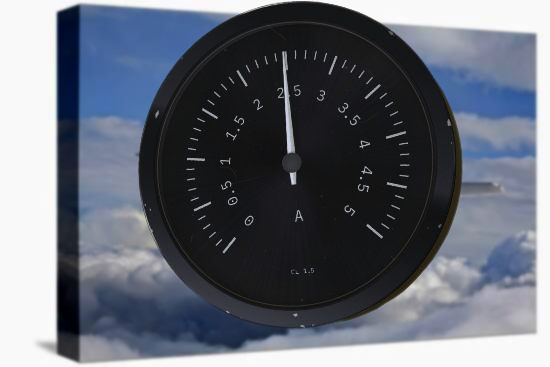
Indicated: 2.5; A
